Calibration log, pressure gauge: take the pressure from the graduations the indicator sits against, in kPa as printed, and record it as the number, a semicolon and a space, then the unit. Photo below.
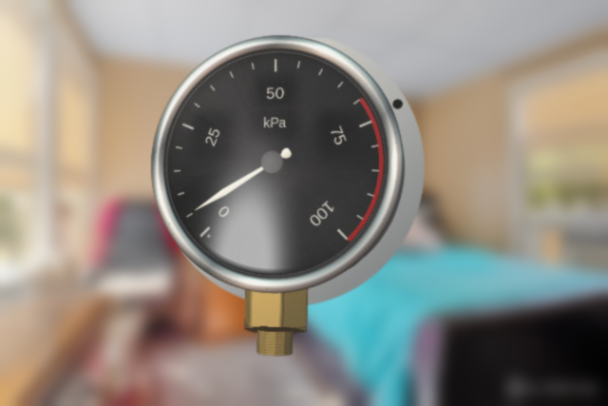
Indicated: 5; kPa
